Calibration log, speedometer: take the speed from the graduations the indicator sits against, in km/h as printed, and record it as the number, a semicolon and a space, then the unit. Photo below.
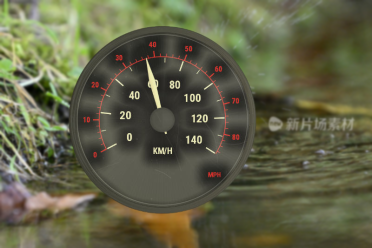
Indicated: 60; km/h
